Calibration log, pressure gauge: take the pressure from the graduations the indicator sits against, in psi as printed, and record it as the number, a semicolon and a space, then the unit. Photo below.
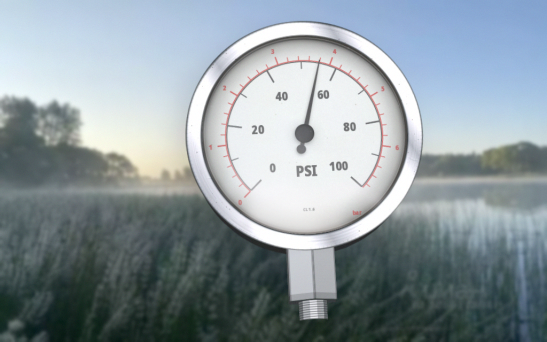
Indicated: 55; psi
